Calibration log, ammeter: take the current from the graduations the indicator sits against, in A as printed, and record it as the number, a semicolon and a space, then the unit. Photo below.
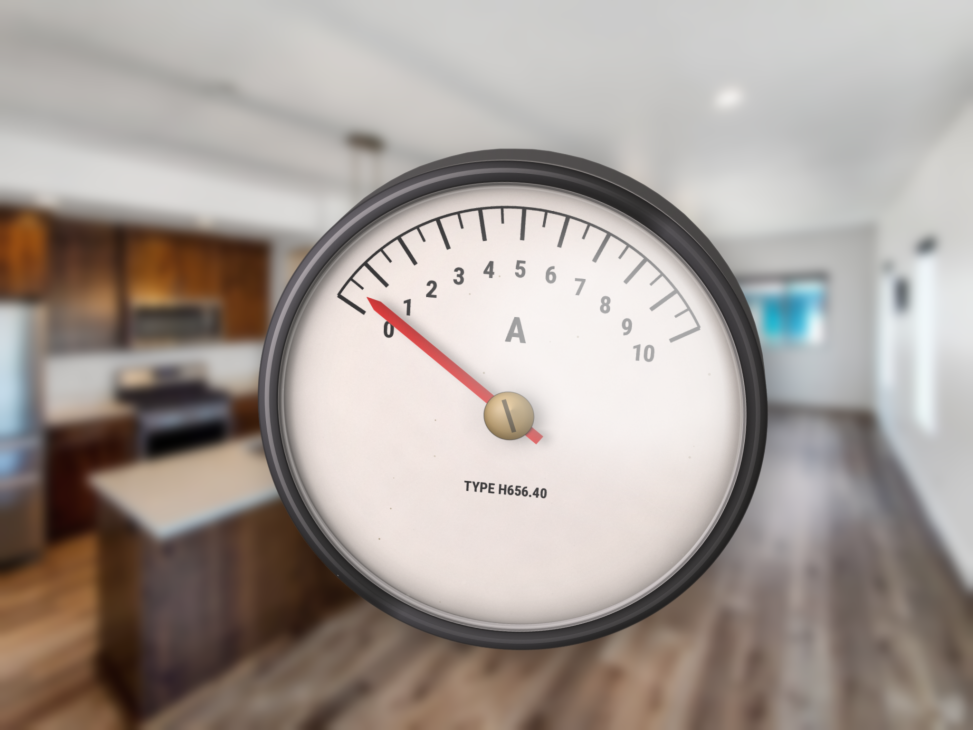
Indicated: 0.5; A
